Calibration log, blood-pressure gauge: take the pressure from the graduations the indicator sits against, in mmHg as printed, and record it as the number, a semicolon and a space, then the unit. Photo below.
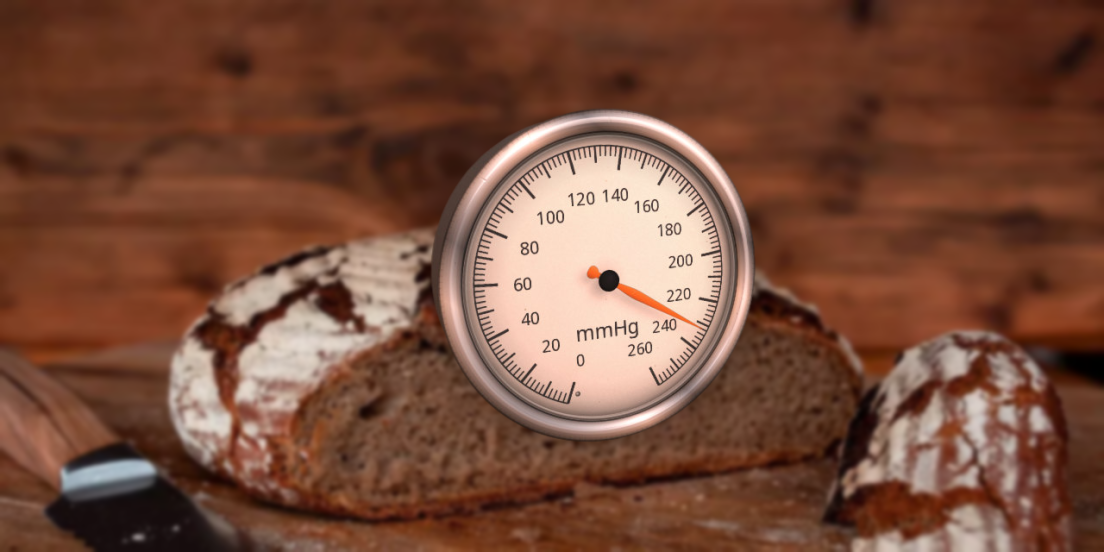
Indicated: 232; mmHg
